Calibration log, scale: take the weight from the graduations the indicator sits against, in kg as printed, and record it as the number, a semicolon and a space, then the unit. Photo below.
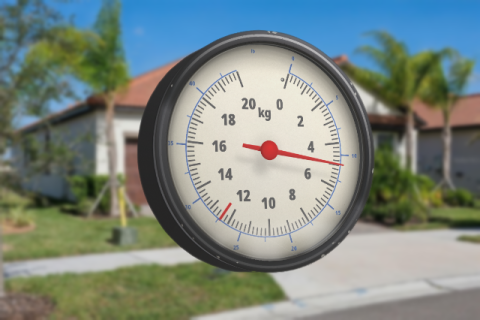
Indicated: 5; kg
